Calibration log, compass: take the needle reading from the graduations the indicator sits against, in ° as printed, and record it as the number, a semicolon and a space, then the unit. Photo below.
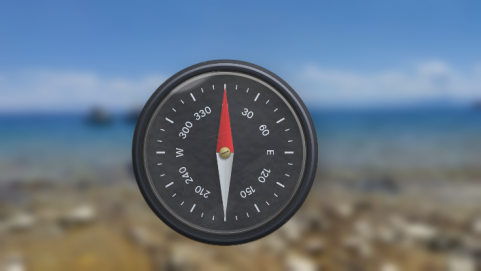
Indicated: 0; °
